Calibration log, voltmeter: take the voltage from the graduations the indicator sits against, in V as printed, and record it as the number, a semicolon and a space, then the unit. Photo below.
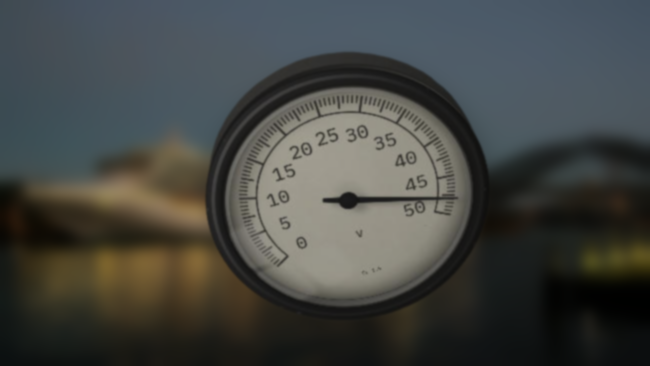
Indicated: 47.5; V
